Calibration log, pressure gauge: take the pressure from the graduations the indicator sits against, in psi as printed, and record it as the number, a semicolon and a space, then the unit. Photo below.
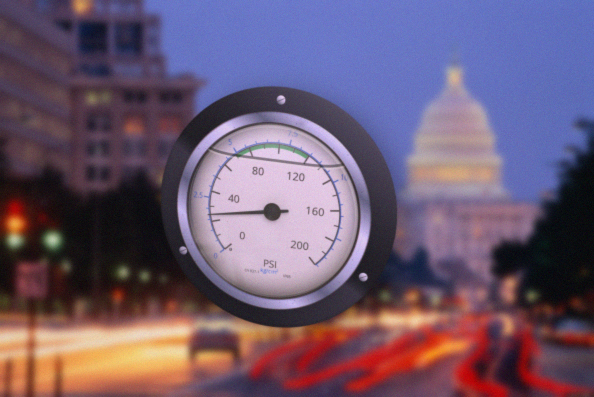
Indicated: 25; psi
